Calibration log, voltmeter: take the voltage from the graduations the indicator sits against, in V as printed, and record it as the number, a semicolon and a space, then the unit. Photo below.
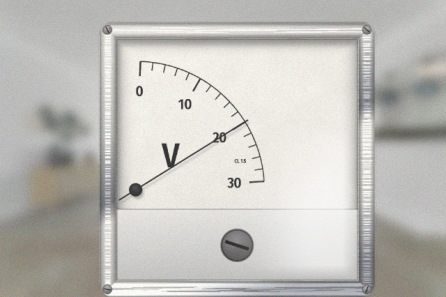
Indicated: 20; V
